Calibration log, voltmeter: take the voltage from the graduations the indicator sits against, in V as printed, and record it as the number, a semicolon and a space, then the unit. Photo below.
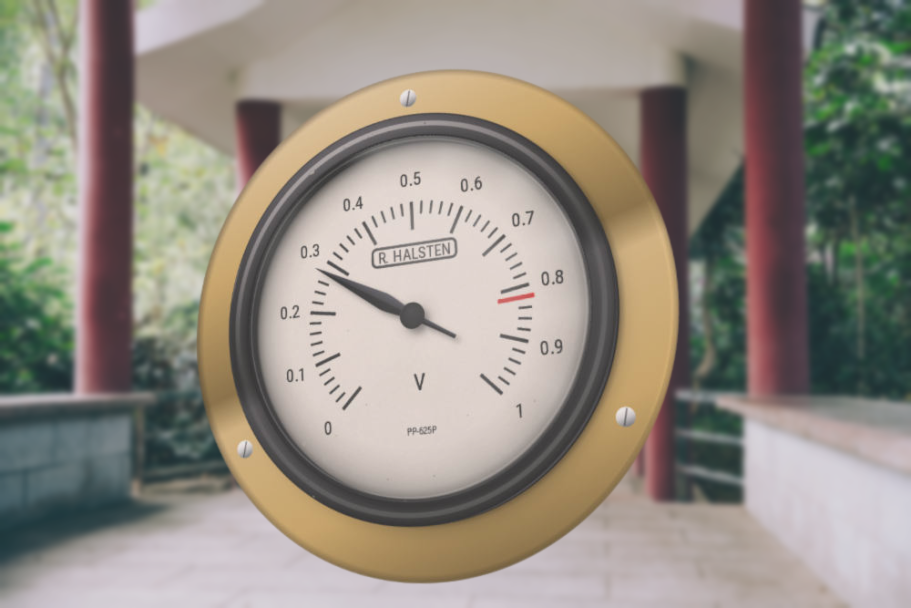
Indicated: 0.28; V
